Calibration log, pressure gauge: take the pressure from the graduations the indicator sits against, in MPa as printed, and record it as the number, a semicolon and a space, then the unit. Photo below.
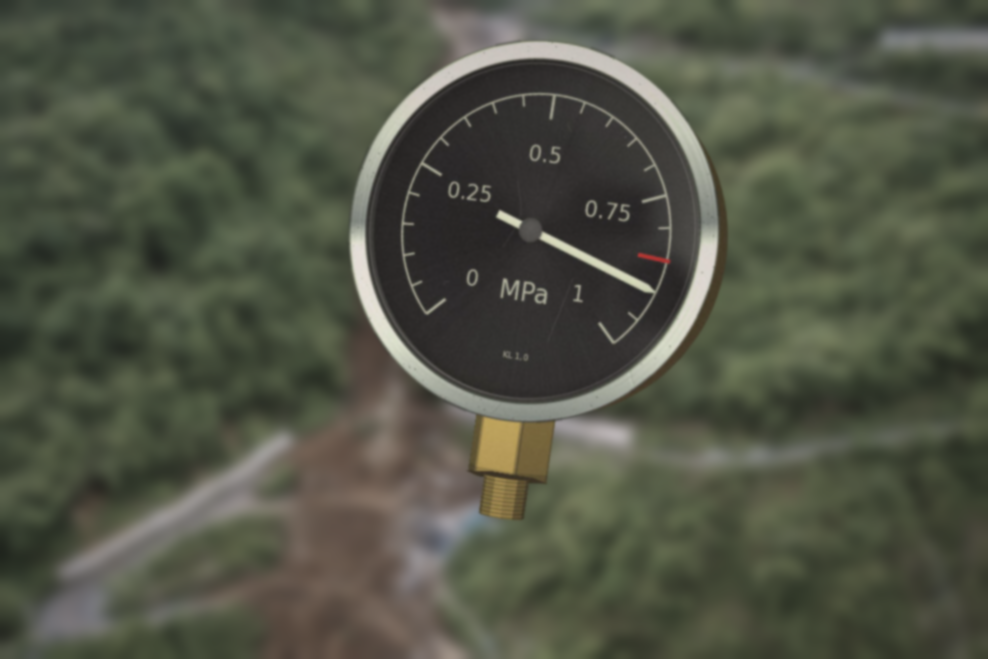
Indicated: 0.9; MPa
